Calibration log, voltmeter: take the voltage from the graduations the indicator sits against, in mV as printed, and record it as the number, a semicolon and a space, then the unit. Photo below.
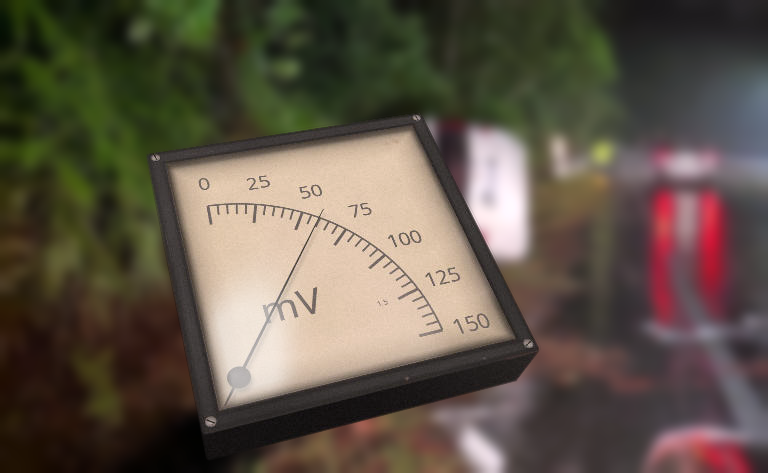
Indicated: 60; mV
